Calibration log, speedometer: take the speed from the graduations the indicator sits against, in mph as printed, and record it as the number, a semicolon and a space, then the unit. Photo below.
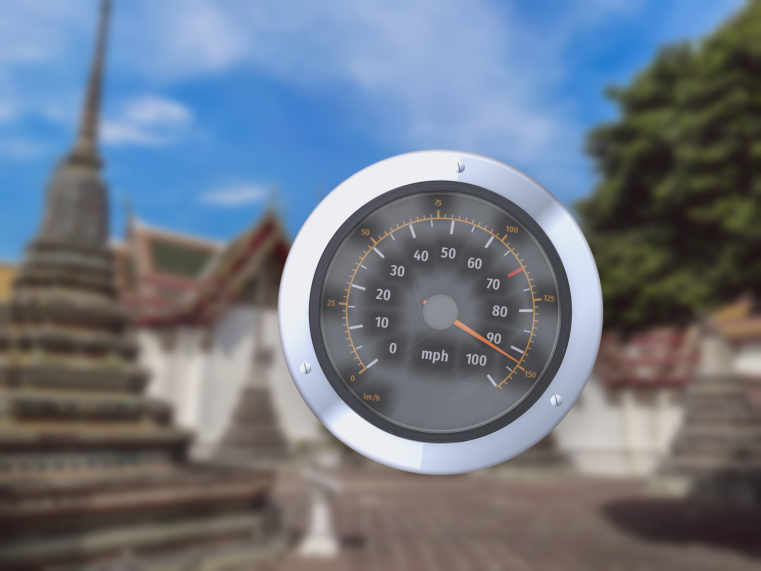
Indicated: 92.5; mph
